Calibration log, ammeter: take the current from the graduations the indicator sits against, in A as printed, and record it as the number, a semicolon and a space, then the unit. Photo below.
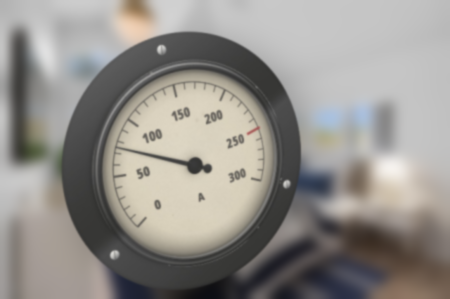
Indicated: 75; A
